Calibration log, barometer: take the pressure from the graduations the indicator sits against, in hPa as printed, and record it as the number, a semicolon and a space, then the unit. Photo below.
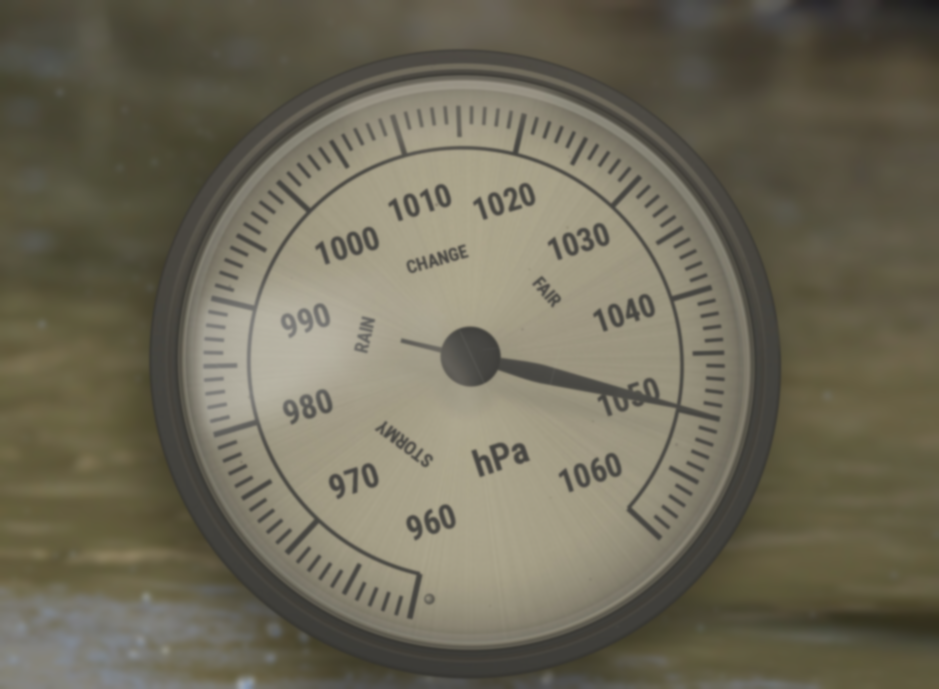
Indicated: 1050; hPa
